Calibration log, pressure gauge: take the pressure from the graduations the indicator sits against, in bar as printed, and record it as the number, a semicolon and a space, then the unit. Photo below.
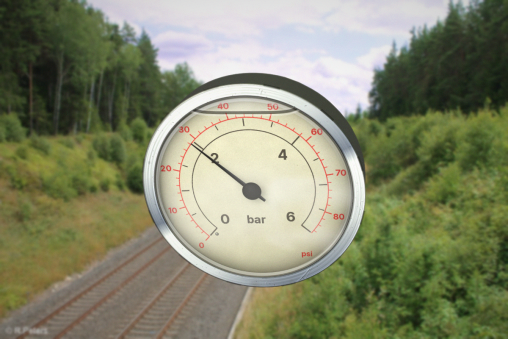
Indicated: 2; bar
